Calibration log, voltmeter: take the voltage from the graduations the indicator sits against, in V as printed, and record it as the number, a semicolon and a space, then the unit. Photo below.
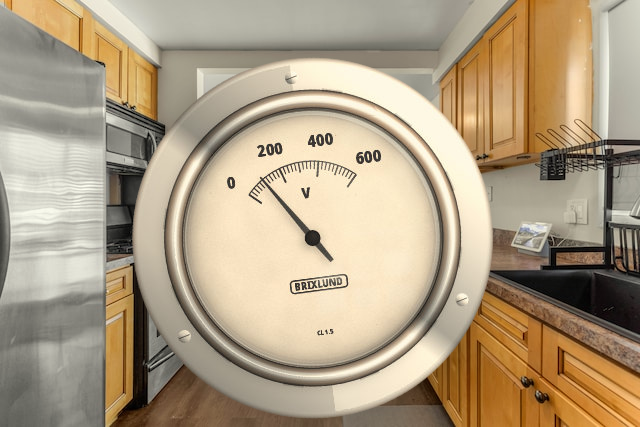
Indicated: 100; V
